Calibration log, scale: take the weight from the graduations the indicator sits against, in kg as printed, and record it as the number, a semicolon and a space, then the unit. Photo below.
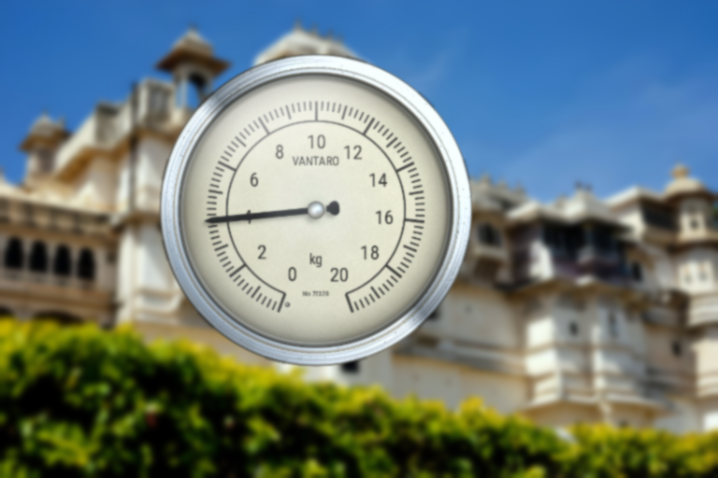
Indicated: 4; kg
